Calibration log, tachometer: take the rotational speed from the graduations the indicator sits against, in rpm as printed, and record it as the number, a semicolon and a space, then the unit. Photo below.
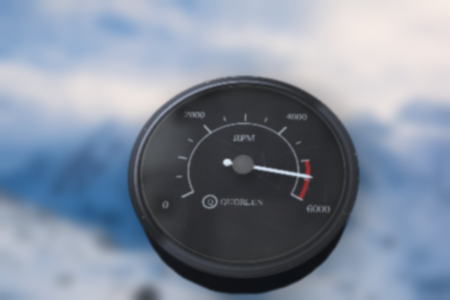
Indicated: 5500; rpm
